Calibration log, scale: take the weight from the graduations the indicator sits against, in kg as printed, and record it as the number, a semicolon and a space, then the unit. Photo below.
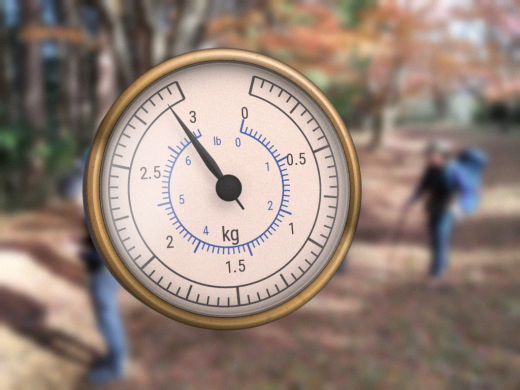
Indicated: 2.9; kg
